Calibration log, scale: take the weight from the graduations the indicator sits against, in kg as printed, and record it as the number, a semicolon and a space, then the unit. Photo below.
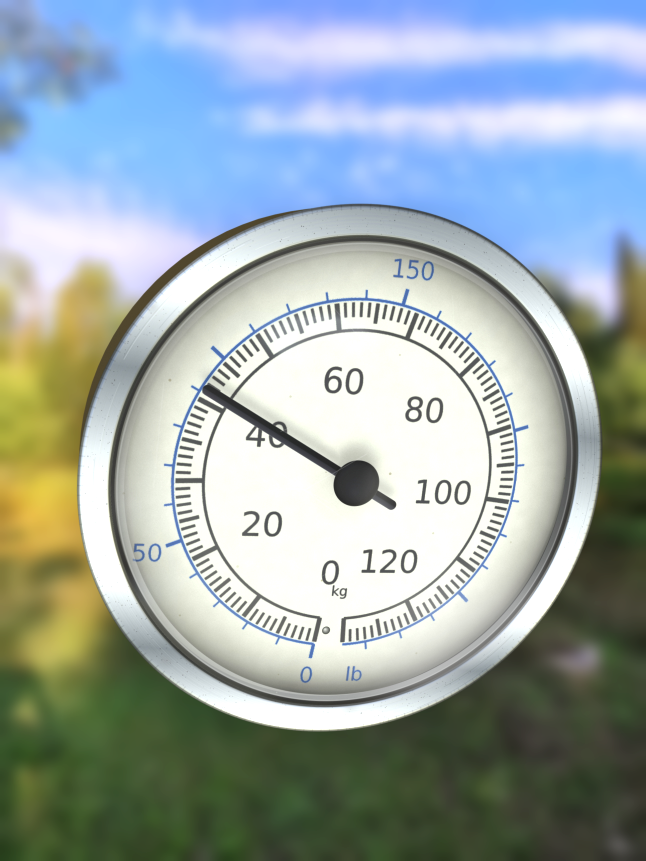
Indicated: 41.5; kg
